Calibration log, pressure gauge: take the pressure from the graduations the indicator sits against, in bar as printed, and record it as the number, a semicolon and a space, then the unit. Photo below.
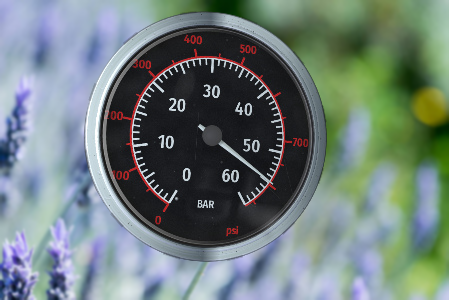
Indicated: 55; bar
